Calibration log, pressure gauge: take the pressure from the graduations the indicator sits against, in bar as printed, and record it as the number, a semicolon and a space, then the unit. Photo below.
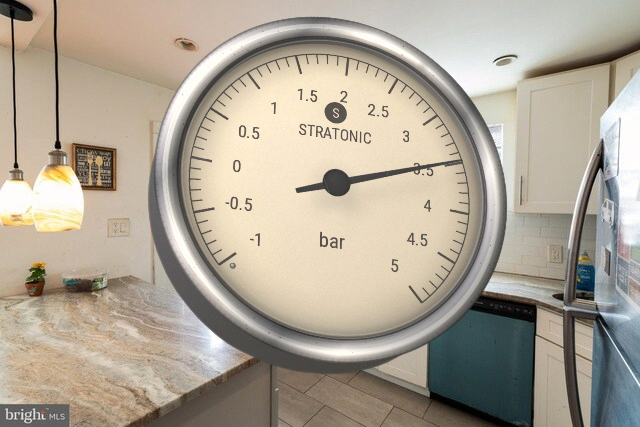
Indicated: 3.5; bar
